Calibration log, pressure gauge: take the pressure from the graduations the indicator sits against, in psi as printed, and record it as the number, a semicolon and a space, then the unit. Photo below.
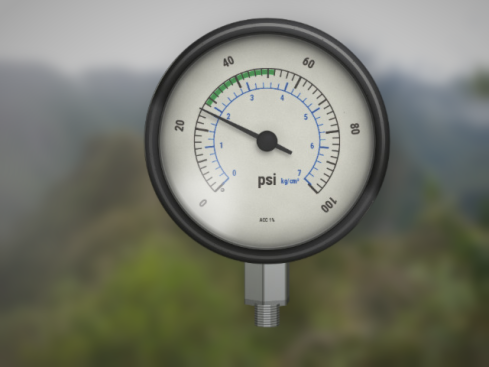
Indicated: 26; psi
